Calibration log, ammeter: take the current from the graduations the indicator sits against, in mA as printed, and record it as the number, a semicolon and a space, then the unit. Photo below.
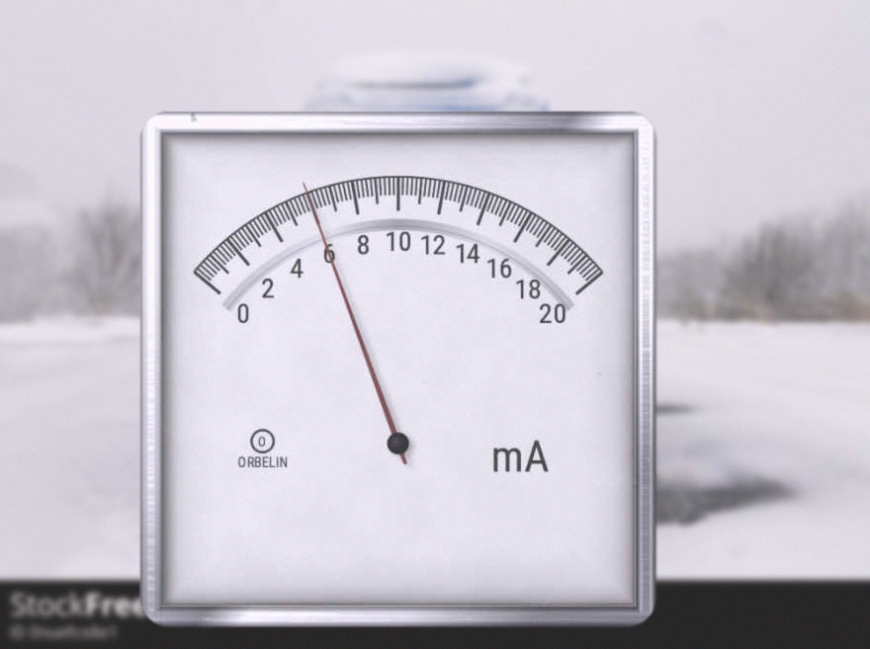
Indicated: 6; mA
